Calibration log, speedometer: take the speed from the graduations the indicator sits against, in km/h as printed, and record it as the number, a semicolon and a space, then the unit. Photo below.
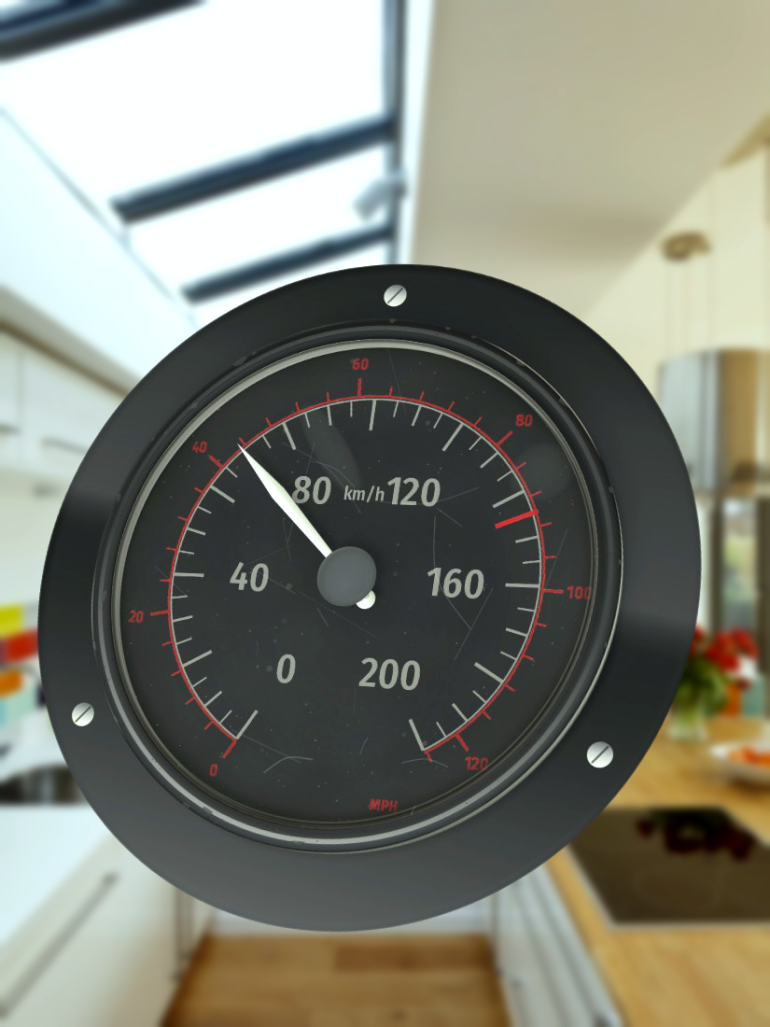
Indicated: 70; km/h
